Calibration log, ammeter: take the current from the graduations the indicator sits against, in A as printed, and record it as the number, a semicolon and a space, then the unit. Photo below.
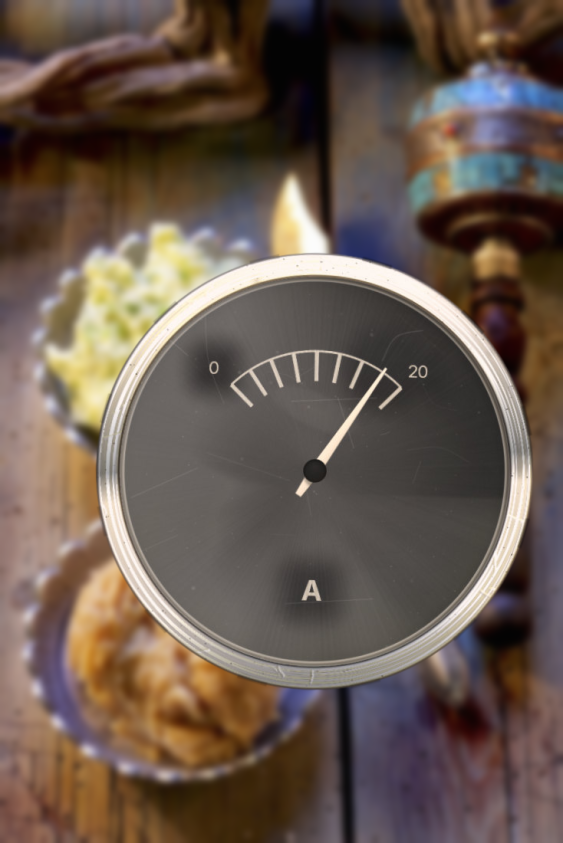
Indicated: 17.5; A
